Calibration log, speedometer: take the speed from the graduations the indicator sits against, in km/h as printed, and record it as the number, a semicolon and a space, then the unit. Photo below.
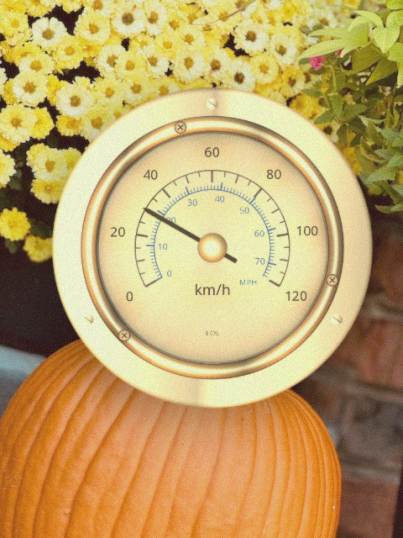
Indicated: 30; km/h
